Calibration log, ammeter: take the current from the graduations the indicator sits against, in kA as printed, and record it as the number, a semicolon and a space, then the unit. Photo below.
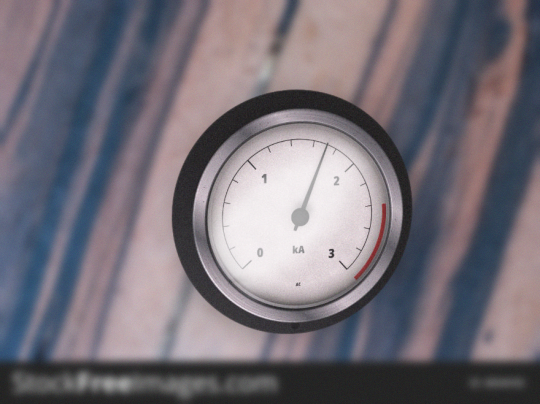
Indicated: 1.7; kA
